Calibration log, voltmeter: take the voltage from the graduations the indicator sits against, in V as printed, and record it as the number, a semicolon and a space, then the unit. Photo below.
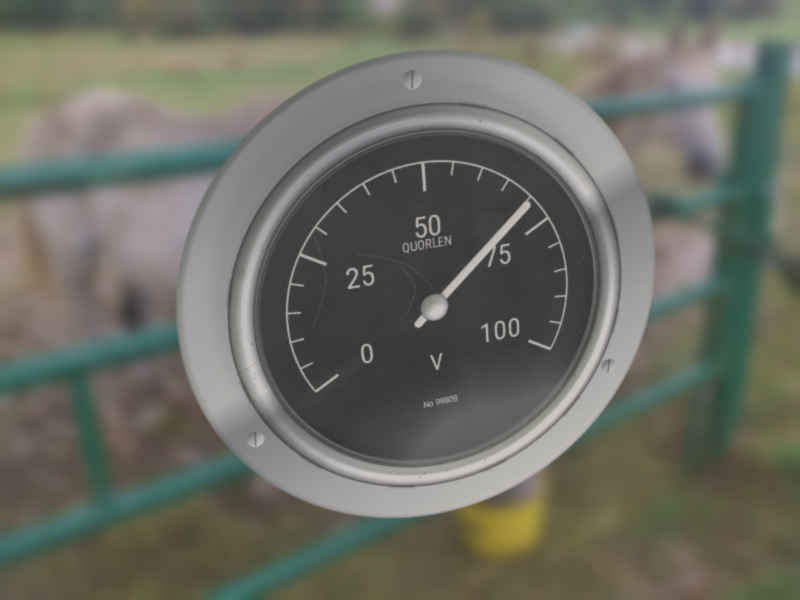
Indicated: 70; V
